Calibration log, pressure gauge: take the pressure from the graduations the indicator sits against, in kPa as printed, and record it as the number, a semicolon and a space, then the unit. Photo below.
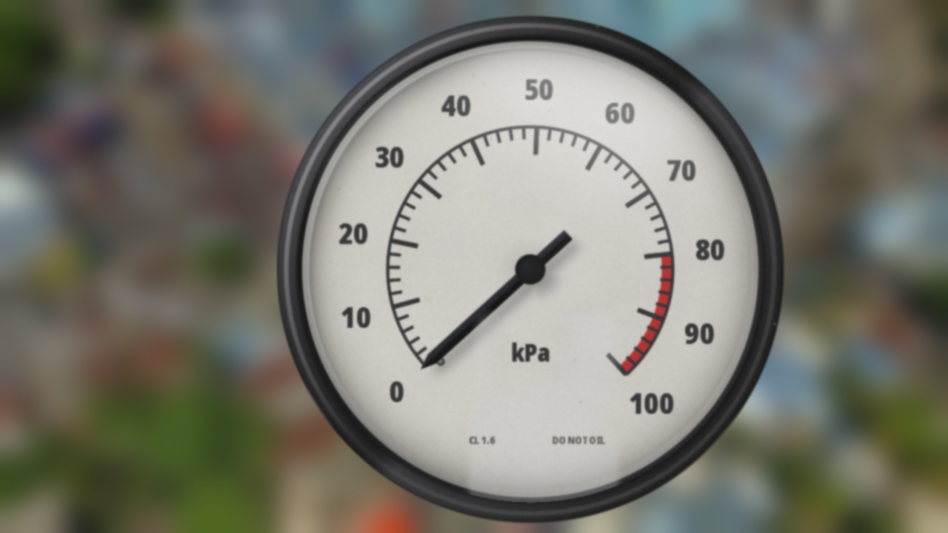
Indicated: 0; kPa
